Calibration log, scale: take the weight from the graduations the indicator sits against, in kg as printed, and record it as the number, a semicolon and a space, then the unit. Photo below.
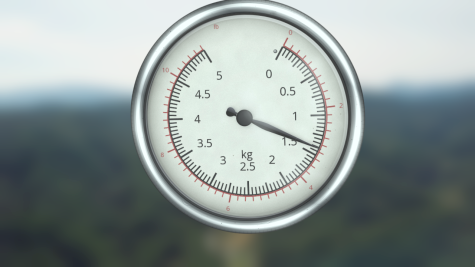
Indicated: 1.4; kg
